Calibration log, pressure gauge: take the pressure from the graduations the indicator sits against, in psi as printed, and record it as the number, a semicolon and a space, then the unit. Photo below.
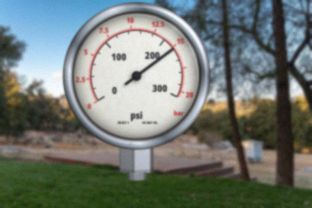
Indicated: 220; psi
